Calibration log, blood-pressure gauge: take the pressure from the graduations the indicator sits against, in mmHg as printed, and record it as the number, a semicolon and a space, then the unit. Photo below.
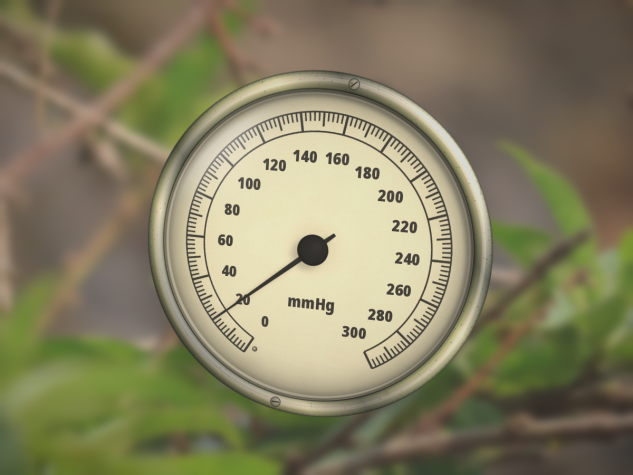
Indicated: 20; mmHg
